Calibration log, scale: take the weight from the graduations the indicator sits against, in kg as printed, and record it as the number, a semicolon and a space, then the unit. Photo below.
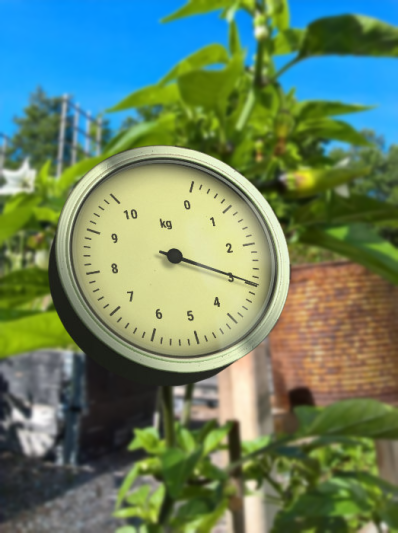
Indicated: 3; kg
